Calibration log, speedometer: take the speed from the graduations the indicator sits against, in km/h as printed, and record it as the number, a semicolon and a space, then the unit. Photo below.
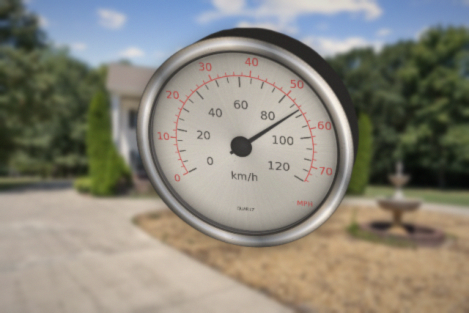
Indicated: 87.5; km/h
